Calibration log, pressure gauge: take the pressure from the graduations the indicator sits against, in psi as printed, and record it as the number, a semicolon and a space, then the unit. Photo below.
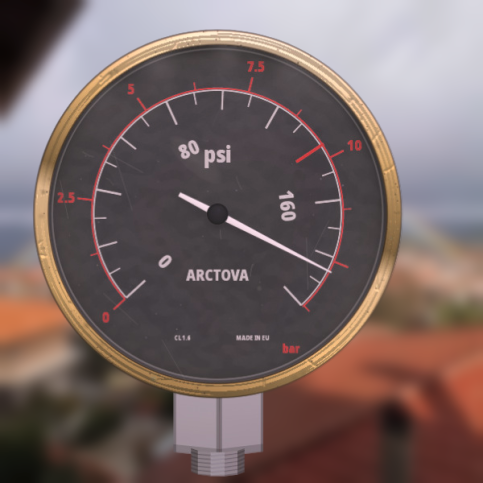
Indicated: 185; psi
